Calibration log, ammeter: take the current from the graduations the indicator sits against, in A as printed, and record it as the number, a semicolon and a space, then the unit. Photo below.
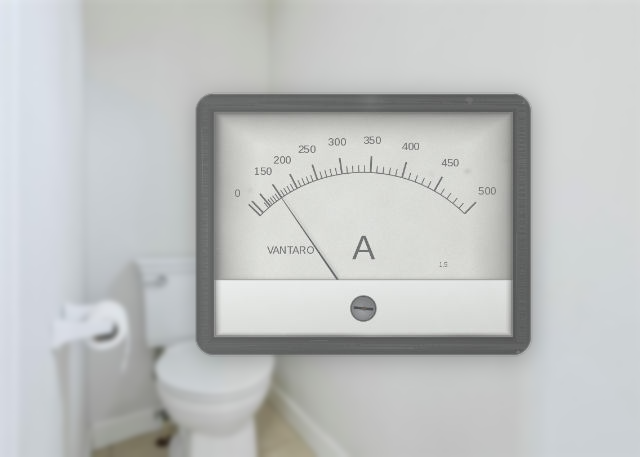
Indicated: 150; A
